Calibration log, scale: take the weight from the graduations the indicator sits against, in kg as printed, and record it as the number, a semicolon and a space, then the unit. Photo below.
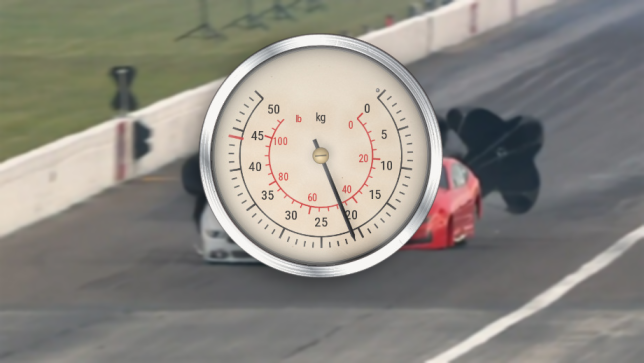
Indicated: 21; kg
